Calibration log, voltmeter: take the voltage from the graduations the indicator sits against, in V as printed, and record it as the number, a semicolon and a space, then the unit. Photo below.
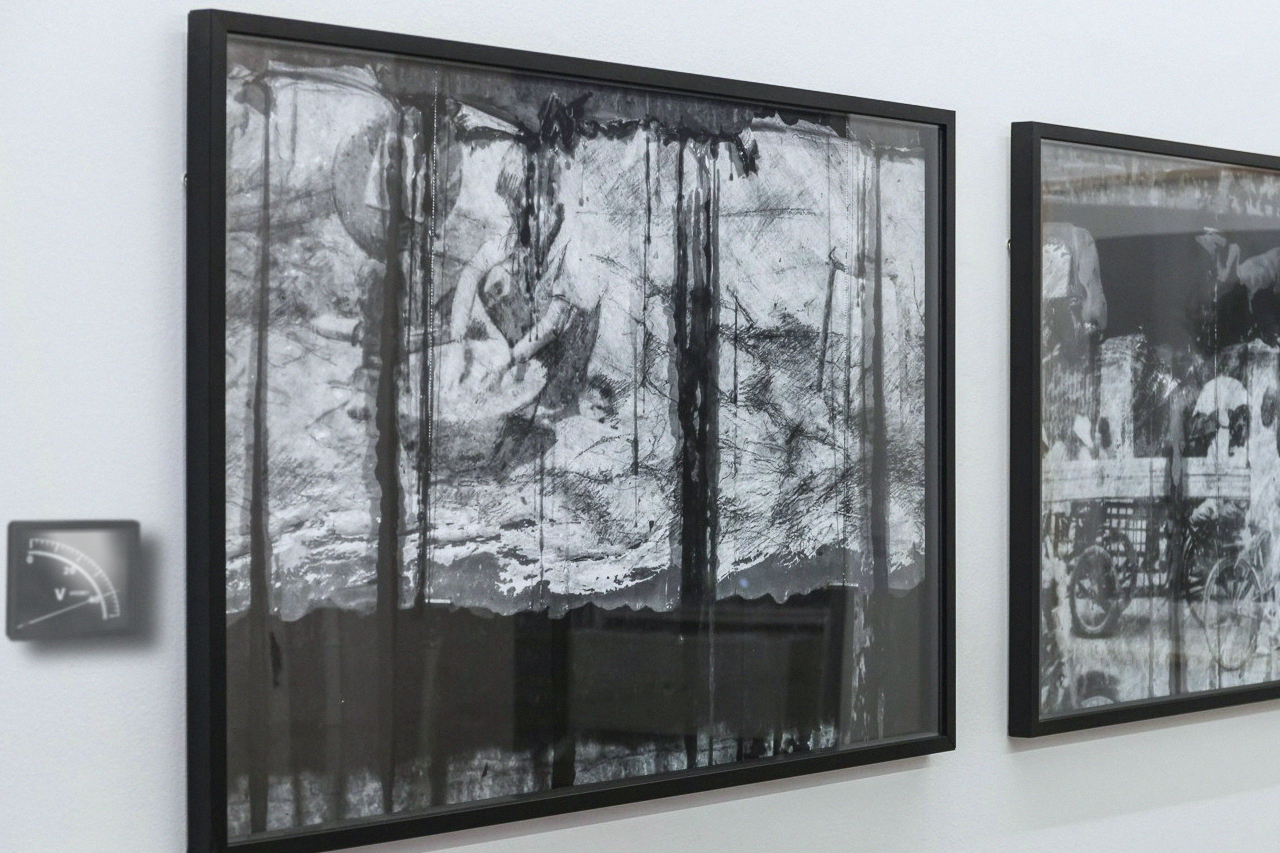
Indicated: 40; V
